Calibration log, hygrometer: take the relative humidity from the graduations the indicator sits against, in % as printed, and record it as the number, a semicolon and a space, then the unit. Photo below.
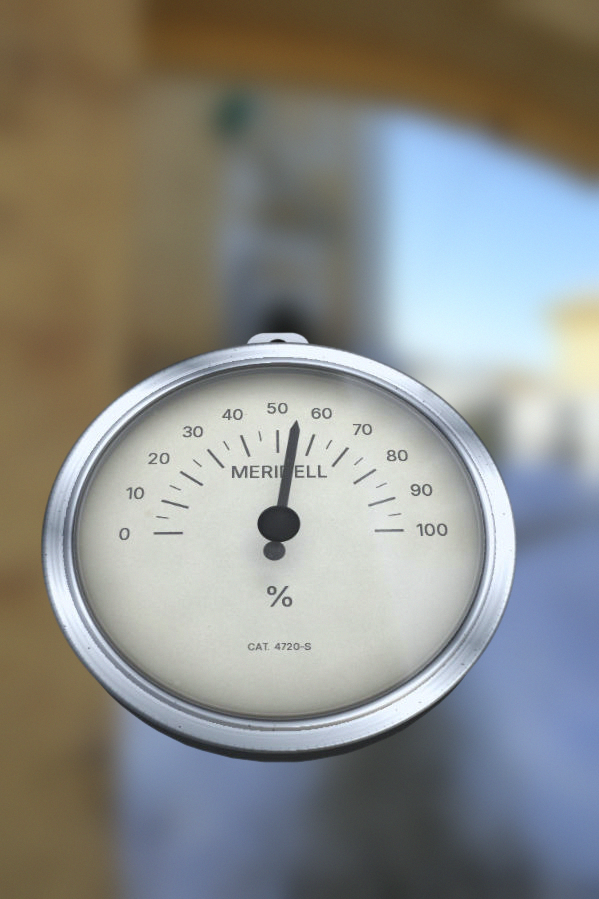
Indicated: 55; %
